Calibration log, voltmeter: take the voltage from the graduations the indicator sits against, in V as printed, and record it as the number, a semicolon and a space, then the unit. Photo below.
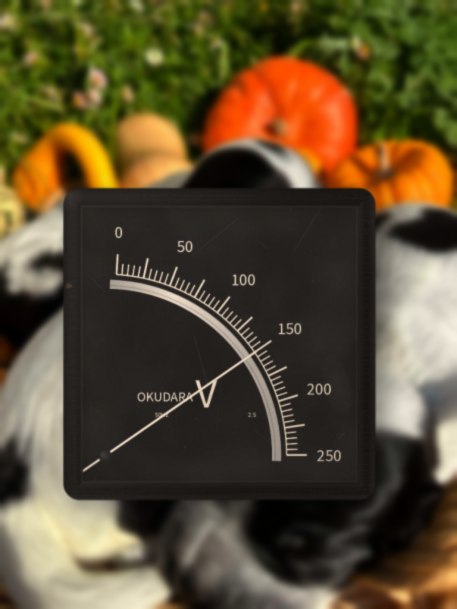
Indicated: 150; V
